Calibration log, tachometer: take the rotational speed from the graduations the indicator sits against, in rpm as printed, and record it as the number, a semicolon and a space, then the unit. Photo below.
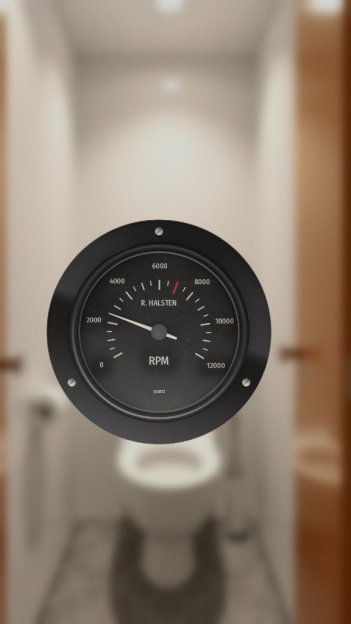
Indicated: 2500; rpm
